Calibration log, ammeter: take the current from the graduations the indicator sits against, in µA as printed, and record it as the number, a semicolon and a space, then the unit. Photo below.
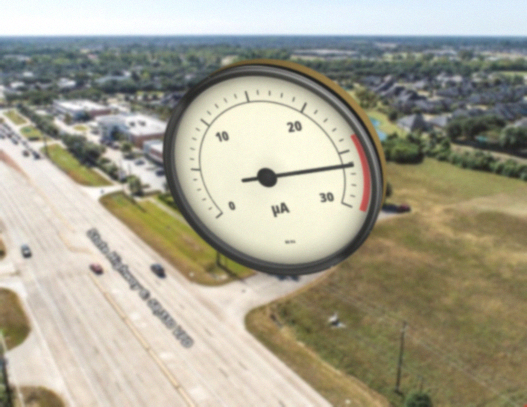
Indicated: 26; µA
